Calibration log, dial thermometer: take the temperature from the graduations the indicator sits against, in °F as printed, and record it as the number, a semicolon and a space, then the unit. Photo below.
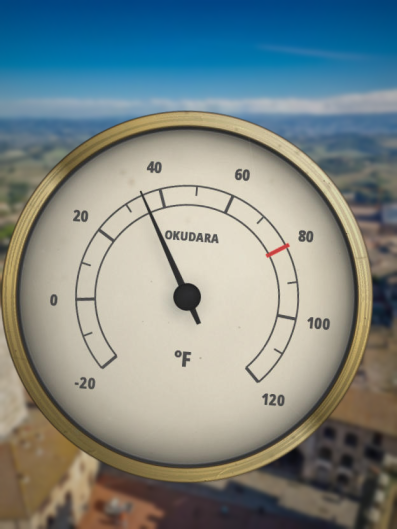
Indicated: 35; °F
